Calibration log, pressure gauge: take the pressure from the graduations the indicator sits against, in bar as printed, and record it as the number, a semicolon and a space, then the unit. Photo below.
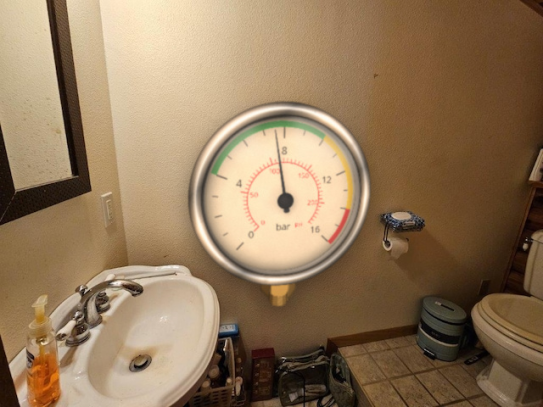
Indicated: 7.5; bar
